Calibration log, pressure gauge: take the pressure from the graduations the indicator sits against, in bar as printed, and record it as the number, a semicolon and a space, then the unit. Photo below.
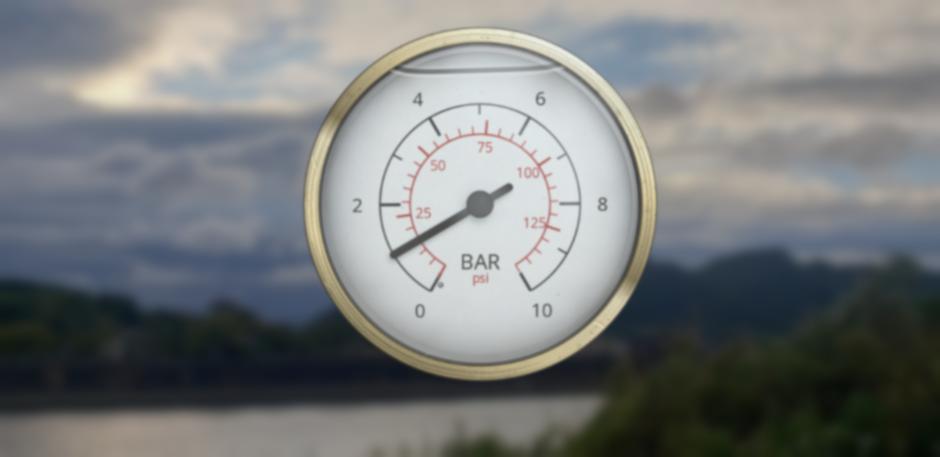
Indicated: 1; bar
